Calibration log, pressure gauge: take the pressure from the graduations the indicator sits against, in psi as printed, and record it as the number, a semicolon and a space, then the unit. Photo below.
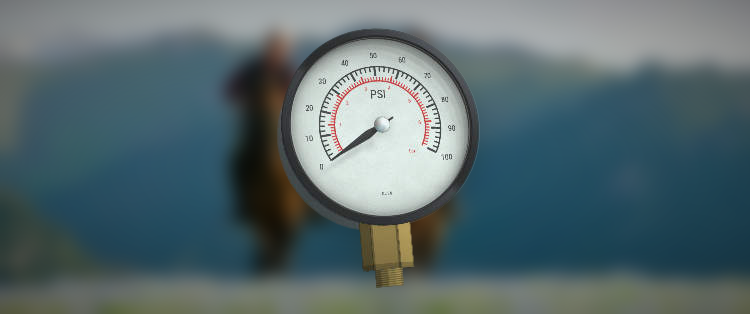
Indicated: 0; psi
